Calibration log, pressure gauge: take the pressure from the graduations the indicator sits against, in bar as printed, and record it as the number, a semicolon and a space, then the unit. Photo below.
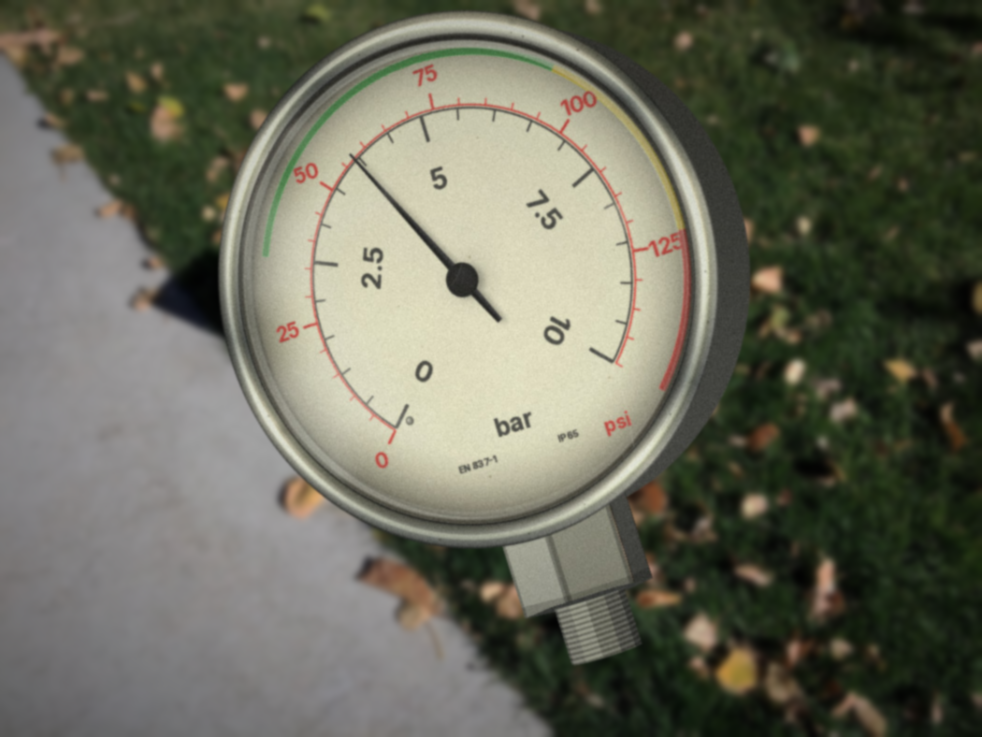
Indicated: 4; bar
